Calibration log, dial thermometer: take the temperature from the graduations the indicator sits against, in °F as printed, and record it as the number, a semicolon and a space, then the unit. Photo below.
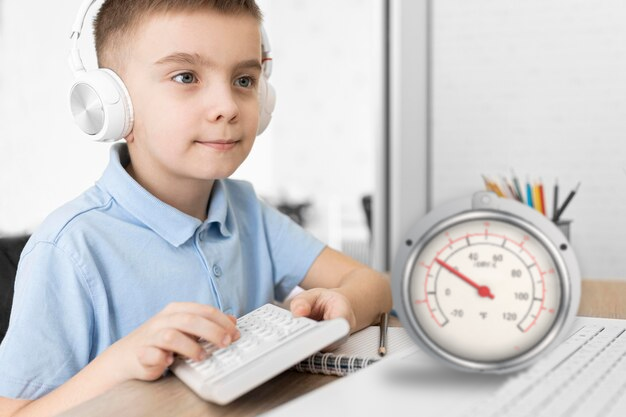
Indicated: 20; °F
